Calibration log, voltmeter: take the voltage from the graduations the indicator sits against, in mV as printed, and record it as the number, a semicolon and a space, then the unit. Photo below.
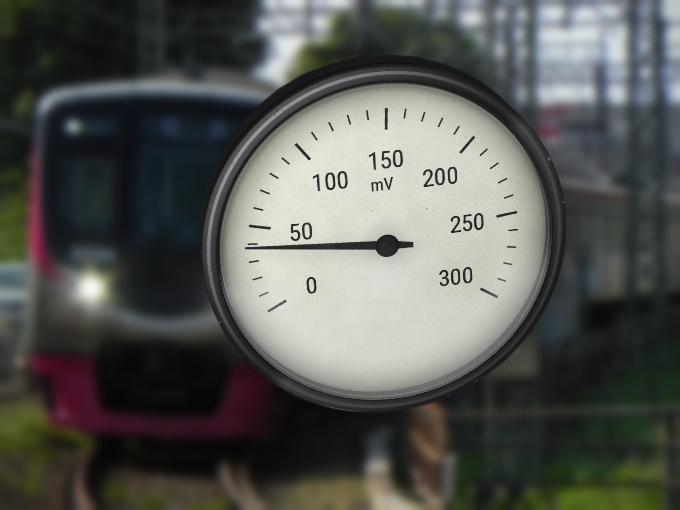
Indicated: 40; mV
